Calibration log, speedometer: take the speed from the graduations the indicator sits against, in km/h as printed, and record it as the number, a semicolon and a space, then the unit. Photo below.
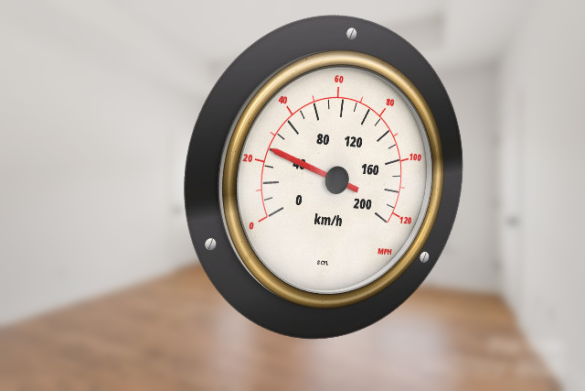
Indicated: 40; km/h
